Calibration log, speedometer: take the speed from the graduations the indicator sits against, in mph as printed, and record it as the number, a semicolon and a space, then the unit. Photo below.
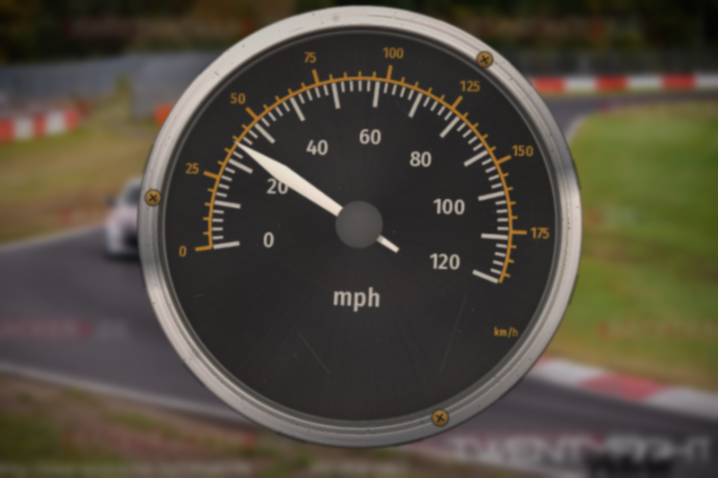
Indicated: 24; mph
